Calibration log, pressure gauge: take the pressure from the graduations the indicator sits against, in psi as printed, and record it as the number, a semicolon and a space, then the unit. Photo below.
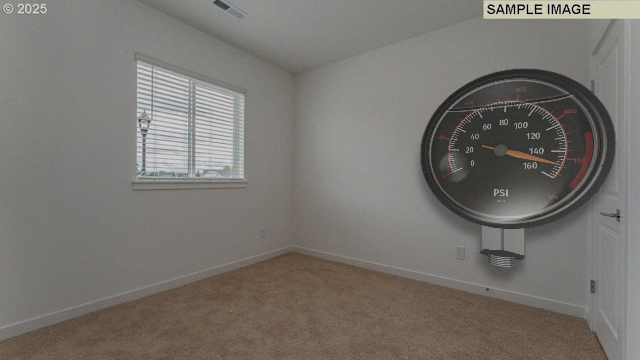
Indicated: 150; psi
